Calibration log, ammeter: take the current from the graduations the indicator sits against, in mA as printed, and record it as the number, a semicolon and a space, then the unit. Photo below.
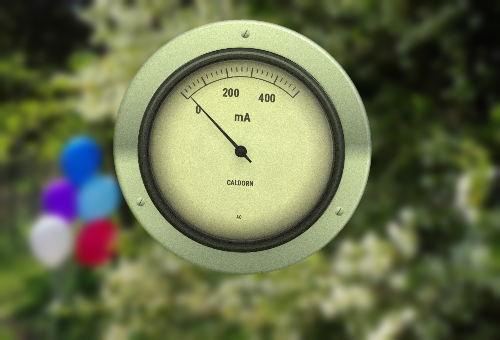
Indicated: 20; mA
